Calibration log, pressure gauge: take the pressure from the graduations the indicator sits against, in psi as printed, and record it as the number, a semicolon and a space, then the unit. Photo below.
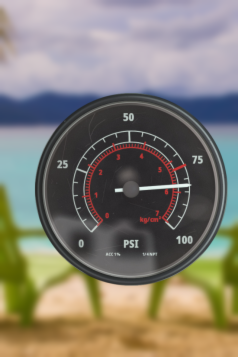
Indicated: 82.5; psi
